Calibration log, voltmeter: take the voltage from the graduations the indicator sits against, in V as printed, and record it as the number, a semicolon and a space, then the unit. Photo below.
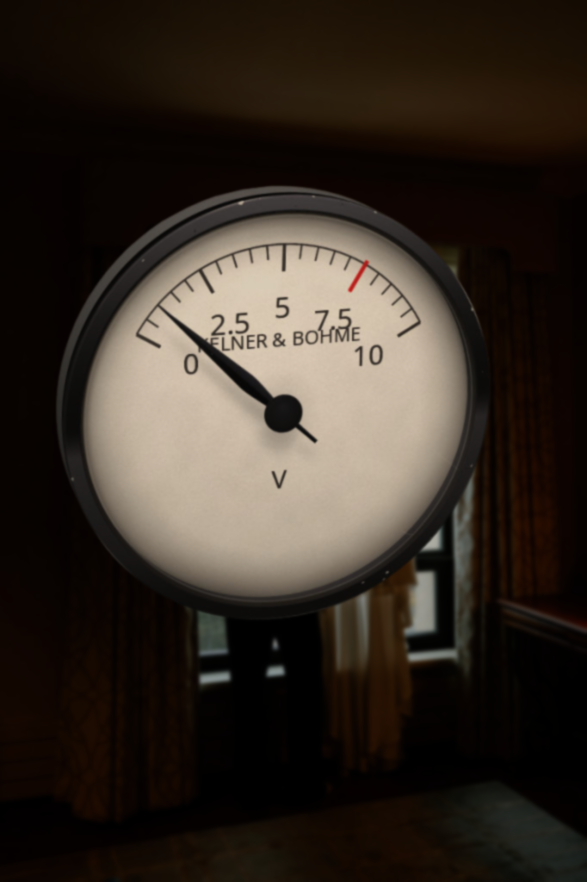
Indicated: 1; V
